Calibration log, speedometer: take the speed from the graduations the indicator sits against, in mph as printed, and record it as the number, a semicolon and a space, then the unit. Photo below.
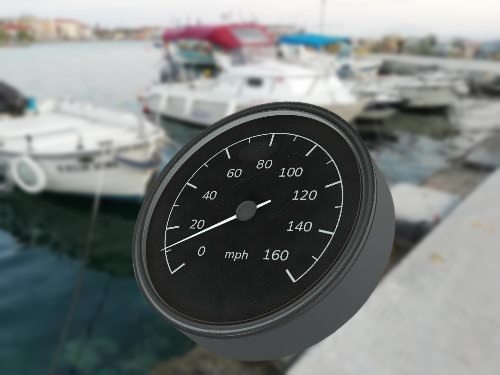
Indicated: 10; mph
